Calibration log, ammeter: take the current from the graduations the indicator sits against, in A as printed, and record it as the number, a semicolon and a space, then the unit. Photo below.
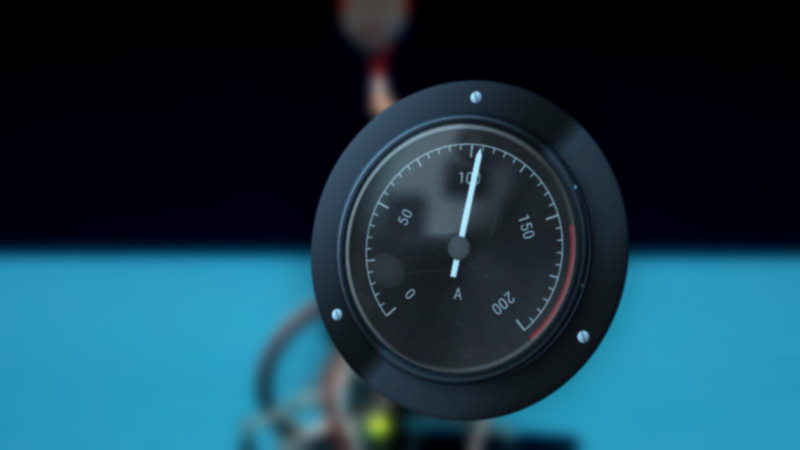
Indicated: 105; A
